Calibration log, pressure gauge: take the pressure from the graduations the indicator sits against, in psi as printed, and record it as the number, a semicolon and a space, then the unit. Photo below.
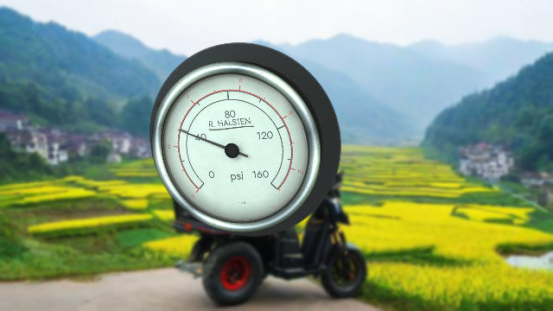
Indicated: 40; psi
